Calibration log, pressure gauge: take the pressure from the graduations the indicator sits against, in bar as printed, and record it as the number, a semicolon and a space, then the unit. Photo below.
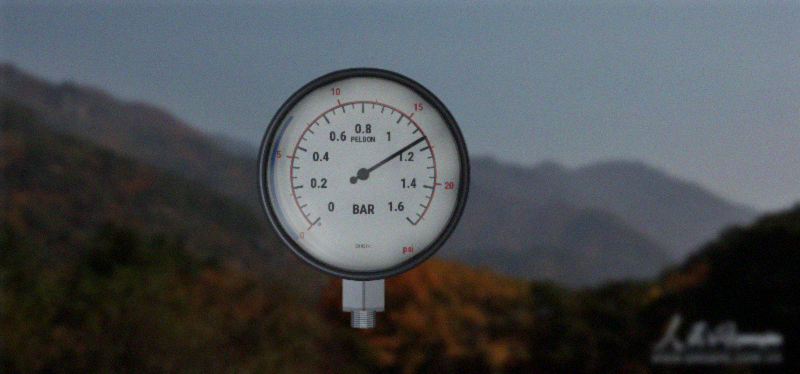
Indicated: 1.15; bar
